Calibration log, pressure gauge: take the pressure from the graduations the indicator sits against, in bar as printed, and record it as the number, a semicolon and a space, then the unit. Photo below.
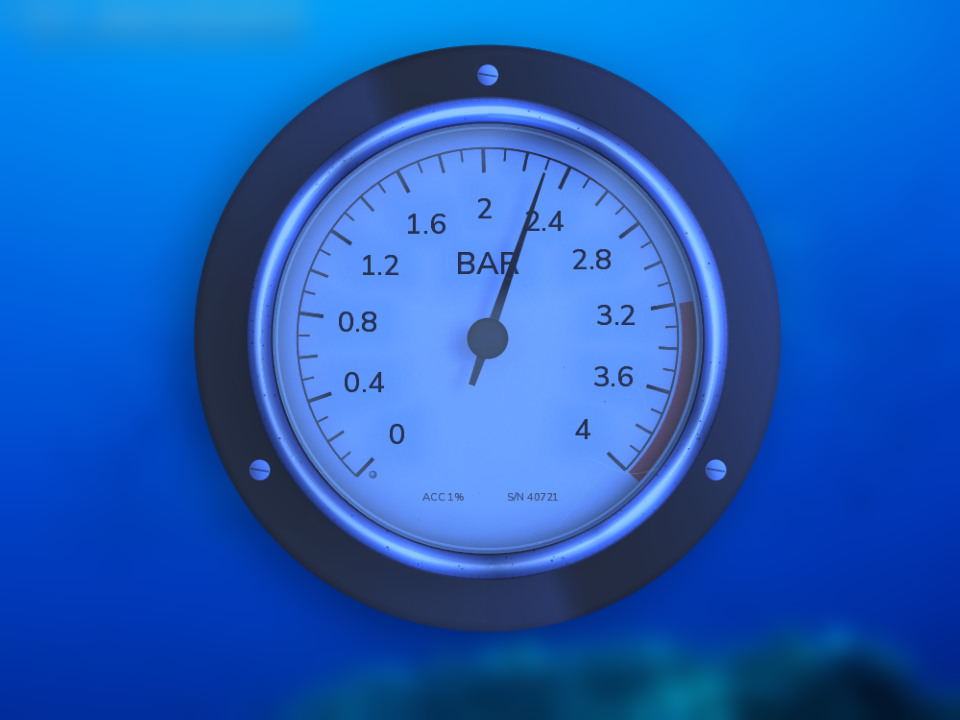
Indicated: 2.3; bar
